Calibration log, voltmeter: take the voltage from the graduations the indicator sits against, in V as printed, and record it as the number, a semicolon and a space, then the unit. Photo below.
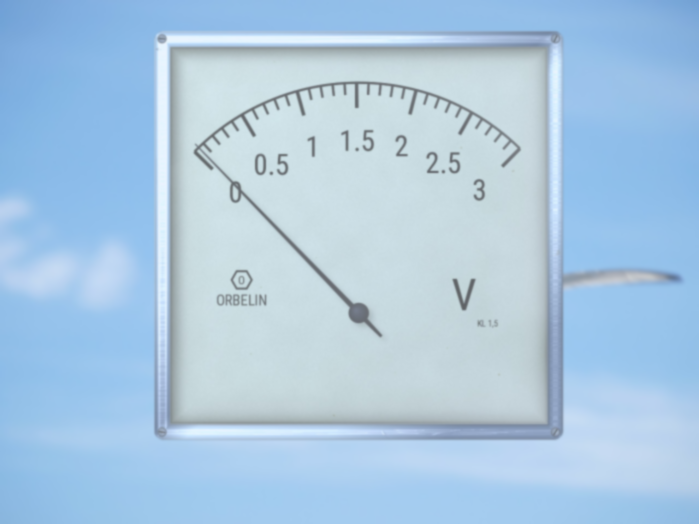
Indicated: 0.05; V
